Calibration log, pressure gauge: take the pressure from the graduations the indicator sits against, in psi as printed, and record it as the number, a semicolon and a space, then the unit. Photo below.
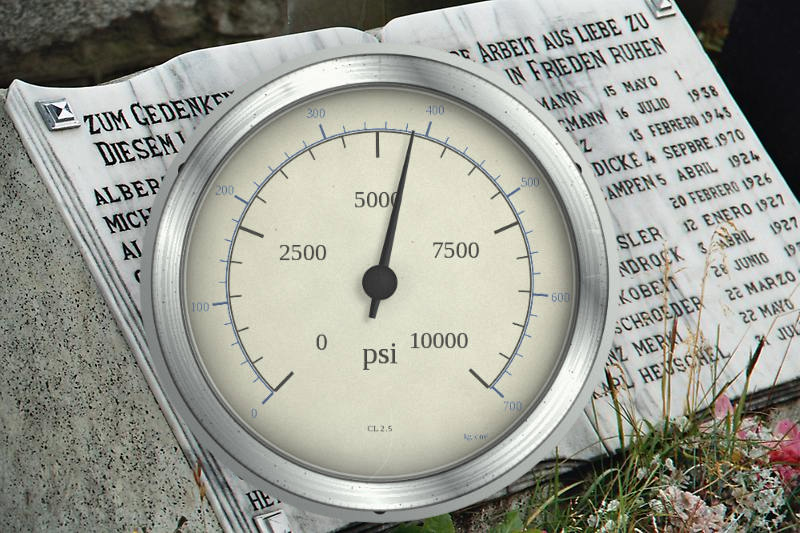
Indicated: 5500; psi
